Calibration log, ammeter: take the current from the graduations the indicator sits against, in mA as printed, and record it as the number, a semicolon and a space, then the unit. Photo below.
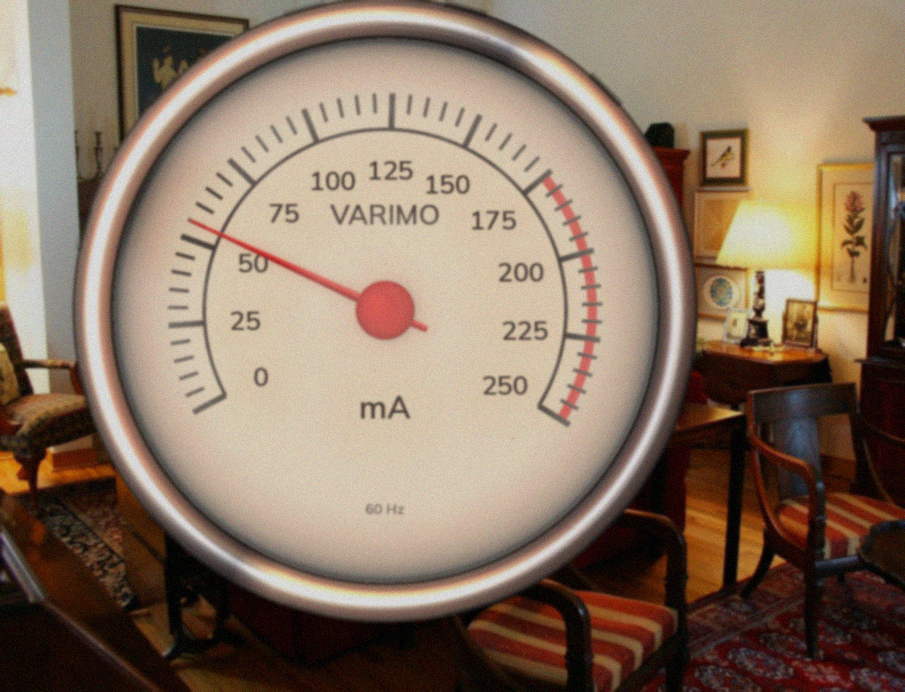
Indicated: 55; mA
